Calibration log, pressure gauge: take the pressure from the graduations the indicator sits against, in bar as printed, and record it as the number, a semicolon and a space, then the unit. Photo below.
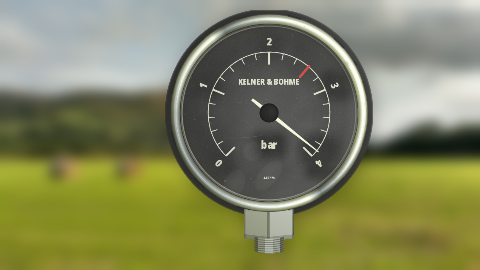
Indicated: 3.9; bar
